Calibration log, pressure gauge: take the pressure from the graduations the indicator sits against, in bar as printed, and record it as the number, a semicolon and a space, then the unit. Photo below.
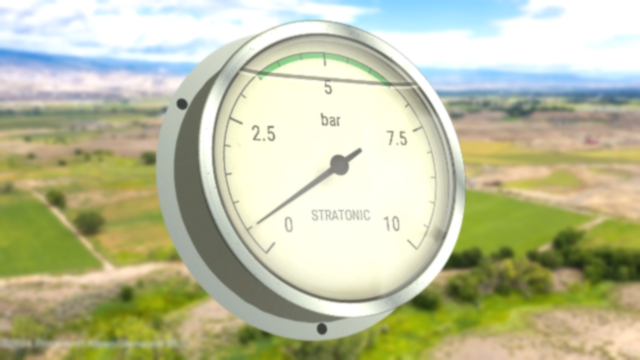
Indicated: 0.5; bar
